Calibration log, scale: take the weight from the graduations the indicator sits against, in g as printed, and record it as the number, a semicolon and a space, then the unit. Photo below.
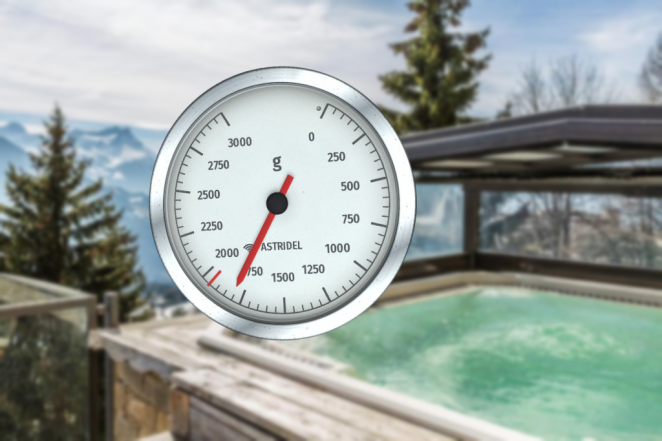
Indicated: 1800; g
